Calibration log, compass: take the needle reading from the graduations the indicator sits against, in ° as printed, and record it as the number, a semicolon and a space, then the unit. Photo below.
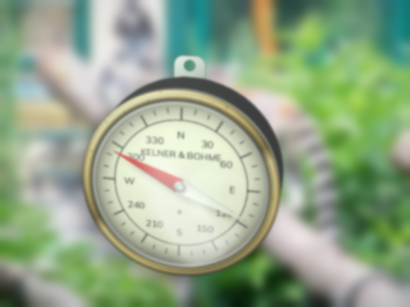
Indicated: 295; °
